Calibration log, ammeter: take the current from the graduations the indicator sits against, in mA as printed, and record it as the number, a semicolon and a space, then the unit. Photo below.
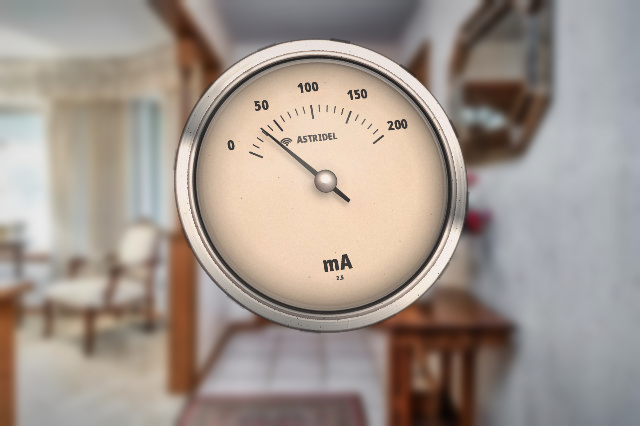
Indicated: 30; mA
